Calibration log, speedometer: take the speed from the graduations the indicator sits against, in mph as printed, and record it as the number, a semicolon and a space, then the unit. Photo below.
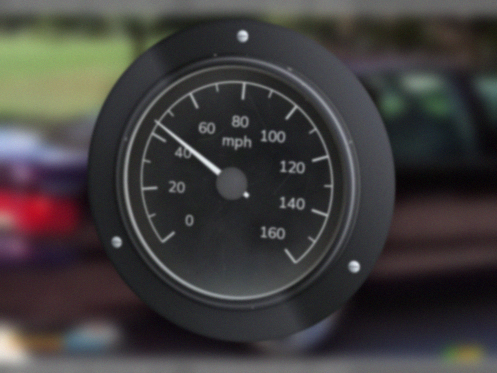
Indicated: 45; mph
